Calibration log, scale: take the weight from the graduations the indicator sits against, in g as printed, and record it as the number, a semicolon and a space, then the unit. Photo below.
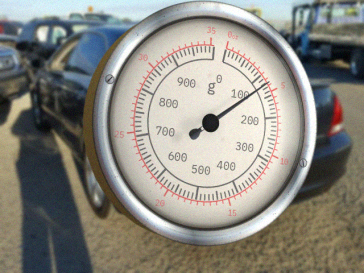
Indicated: 120; g
